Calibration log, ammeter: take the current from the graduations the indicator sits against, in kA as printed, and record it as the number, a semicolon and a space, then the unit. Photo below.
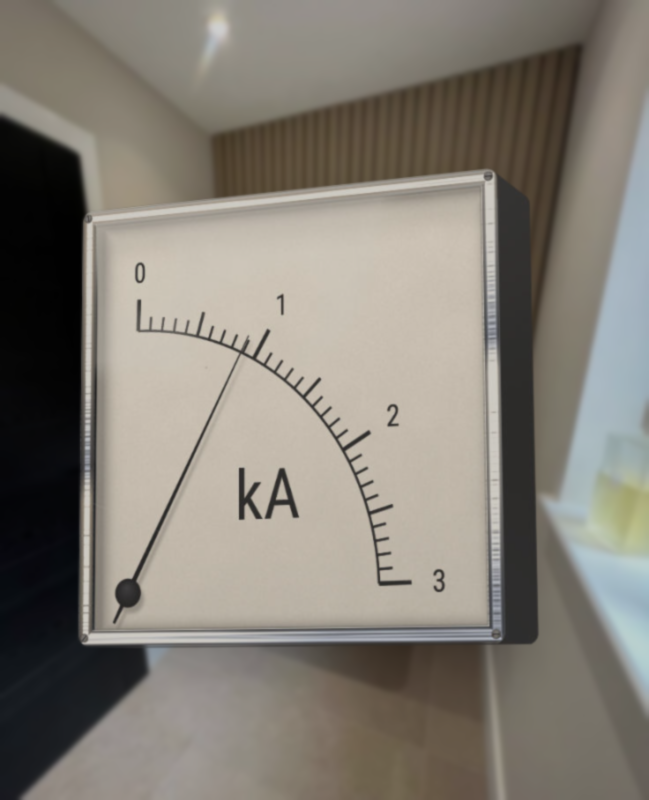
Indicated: 0.9; kA
